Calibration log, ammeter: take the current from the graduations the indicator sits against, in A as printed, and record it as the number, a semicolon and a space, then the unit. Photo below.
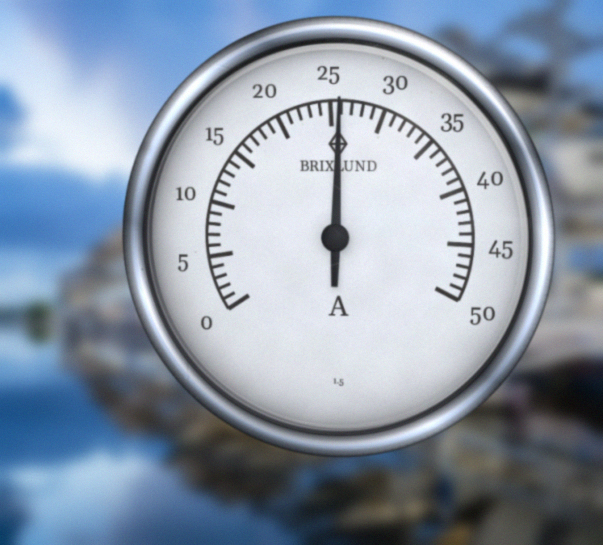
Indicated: 26; A
